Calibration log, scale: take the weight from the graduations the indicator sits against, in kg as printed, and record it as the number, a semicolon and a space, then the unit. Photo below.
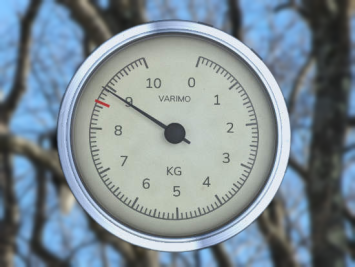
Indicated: 8.9; kg
